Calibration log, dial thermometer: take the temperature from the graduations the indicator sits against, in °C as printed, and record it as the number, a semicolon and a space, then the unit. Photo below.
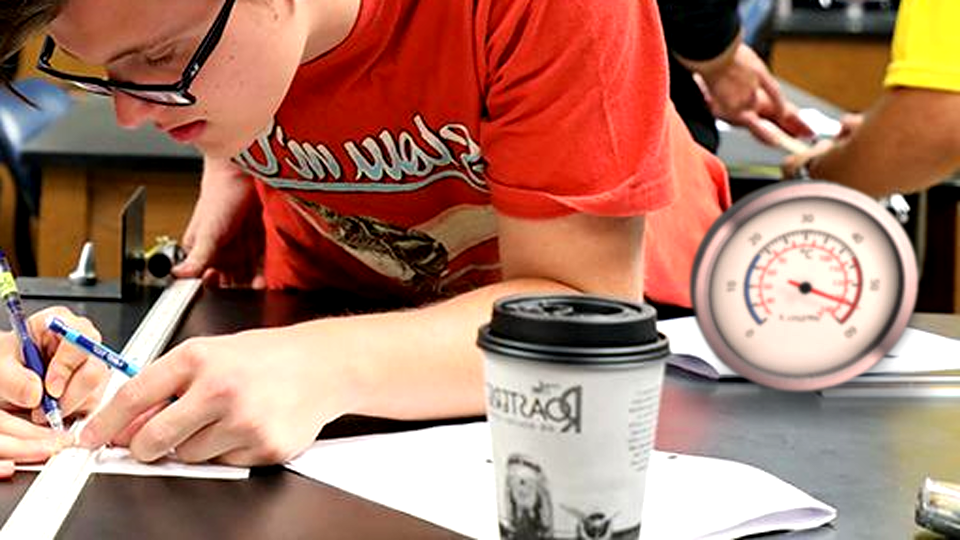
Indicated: 55; °C
